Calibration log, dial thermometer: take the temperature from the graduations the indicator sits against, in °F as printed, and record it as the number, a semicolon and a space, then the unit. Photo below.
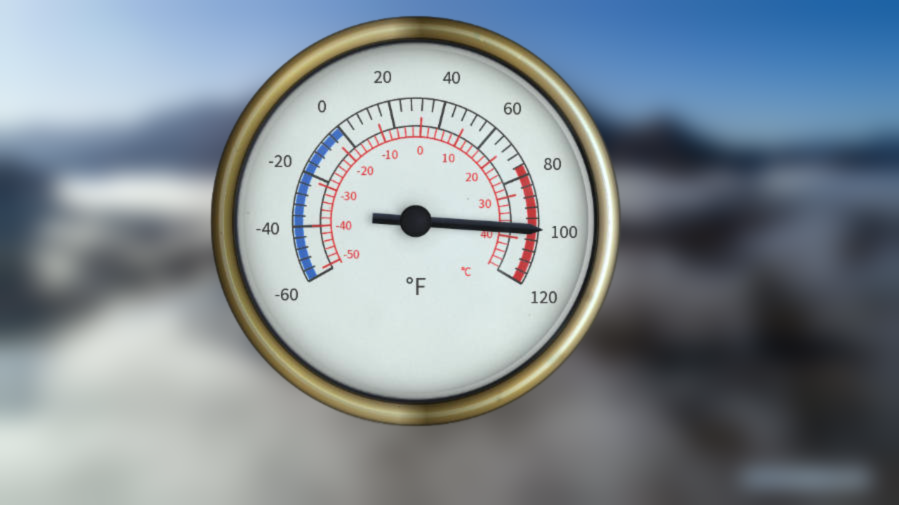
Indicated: 100; °F
